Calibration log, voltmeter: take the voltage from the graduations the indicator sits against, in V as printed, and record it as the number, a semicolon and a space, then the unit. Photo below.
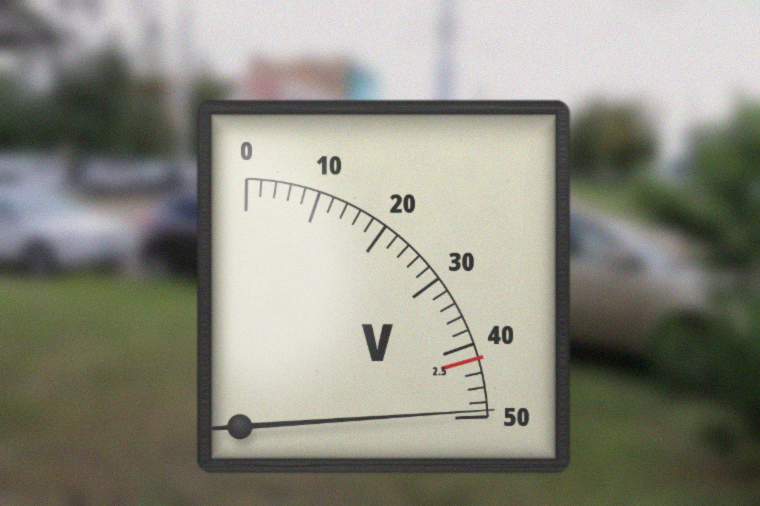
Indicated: 49; V
